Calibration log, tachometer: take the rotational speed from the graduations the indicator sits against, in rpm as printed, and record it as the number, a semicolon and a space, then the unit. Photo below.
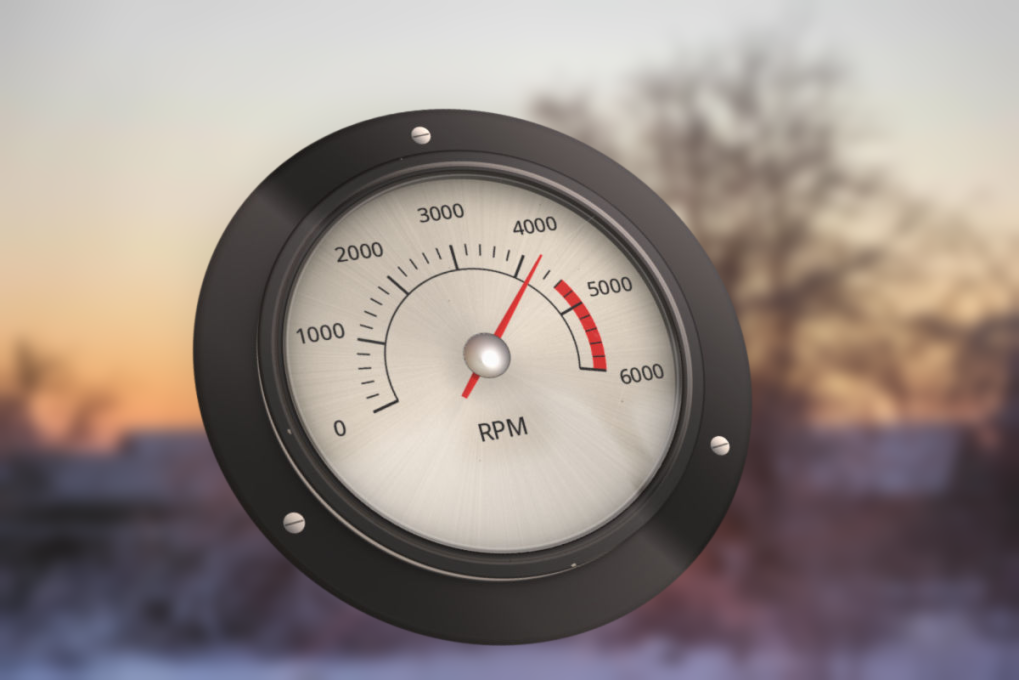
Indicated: 4200; rpm
